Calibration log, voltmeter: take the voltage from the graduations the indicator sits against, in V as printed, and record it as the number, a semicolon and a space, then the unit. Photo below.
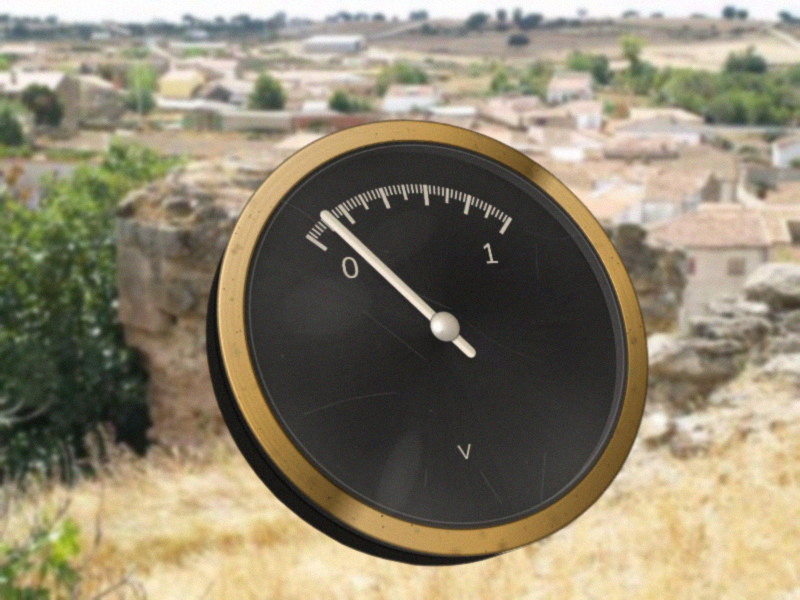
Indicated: 0.1; V
